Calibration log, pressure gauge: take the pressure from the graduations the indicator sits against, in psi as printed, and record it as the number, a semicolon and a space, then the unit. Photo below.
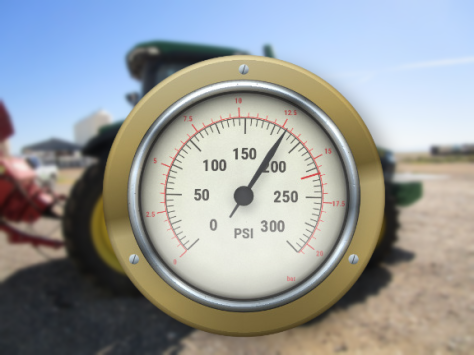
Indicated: 185; psi
